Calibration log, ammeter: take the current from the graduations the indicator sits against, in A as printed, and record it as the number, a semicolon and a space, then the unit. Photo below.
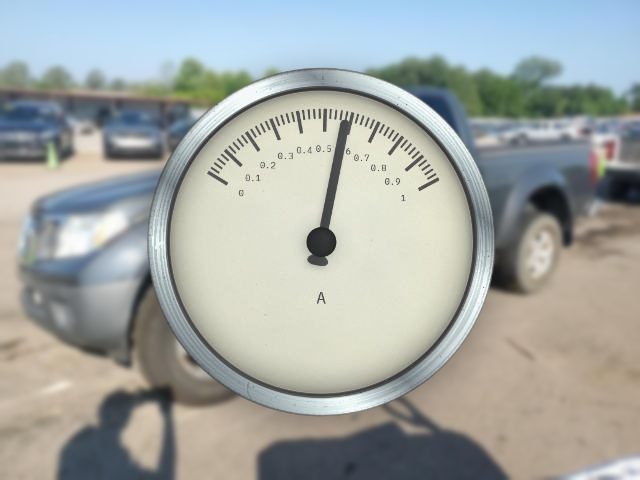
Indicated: 0.58; A
